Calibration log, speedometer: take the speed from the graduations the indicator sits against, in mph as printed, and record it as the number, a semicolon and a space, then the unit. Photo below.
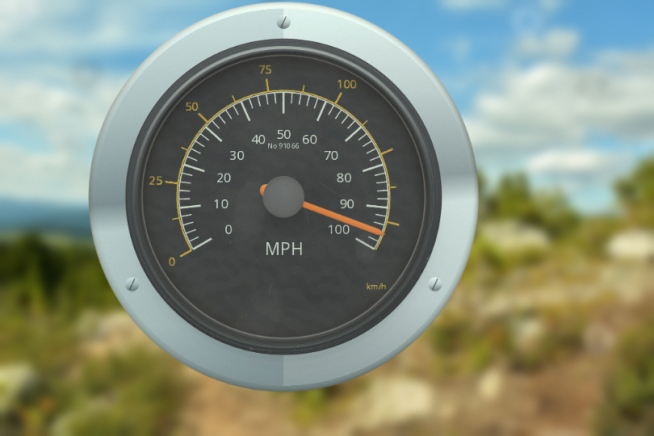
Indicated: 96; mph
